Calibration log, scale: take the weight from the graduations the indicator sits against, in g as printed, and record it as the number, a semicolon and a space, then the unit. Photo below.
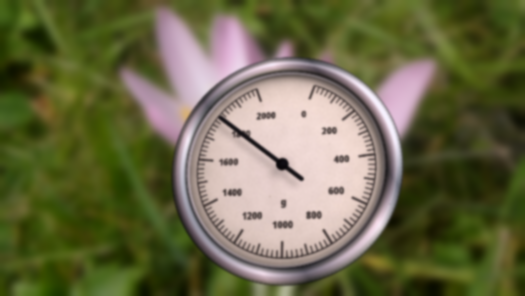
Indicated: 1800; g
